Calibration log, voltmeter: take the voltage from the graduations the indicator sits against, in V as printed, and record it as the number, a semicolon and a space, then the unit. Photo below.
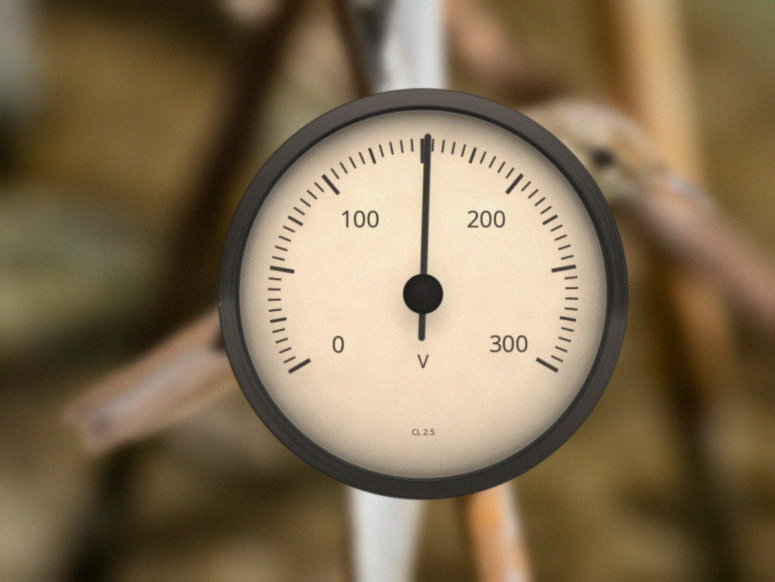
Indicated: 152.5; V
